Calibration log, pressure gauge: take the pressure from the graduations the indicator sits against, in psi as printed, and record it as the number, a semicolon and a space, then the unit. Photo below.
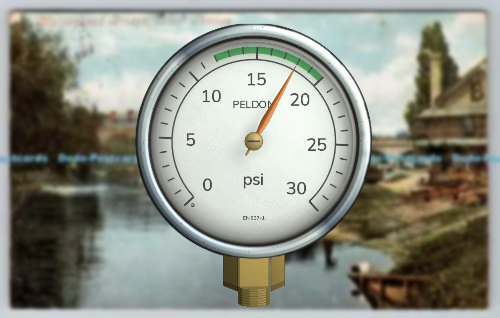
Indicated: 18; psi
